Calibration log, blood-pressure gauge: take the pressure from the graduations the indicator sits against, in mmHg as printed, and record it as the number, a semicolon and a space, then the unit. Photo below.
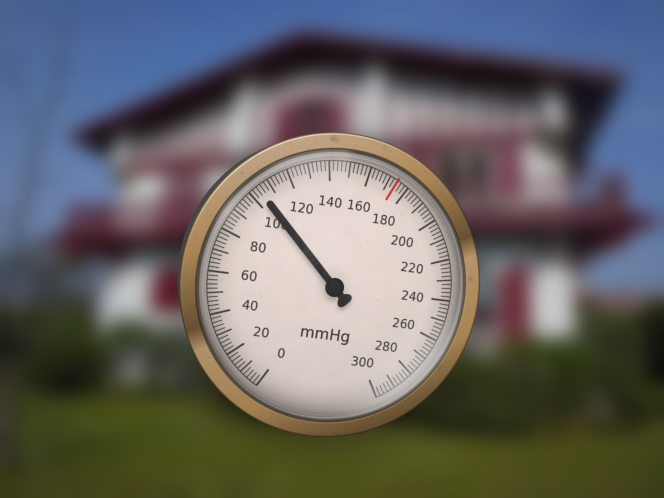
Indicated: 104; mmHg
